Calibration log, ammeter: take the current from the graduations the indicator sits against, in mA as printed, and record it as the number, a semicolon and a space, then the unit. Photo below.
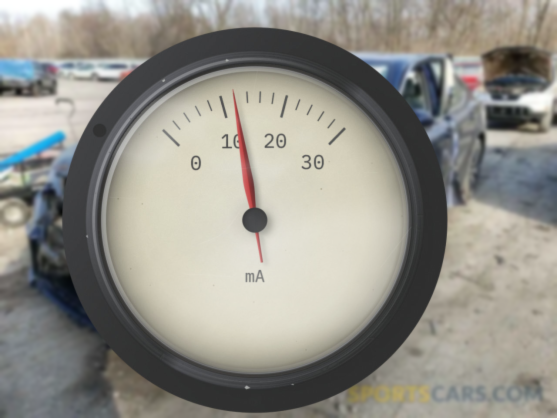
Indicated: 12; mA
